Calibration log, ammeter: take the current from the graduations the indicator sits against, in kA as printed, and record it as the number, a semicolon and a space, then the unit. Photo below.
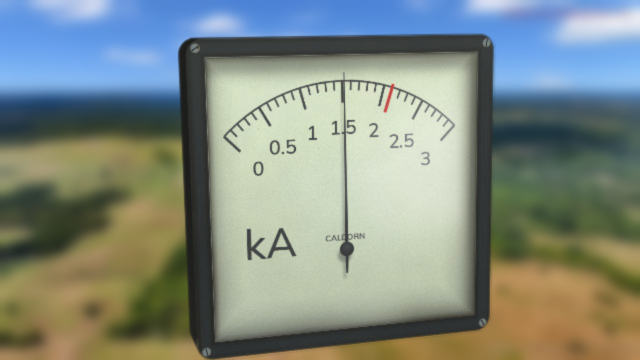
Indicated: 1.5; kA
